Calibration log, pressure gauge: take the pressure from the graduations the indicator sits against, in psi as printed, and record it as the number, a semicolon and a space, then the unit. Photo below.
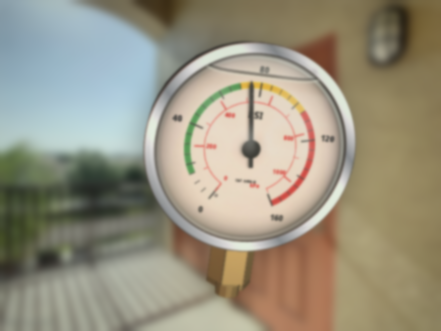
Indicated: 75; psi
